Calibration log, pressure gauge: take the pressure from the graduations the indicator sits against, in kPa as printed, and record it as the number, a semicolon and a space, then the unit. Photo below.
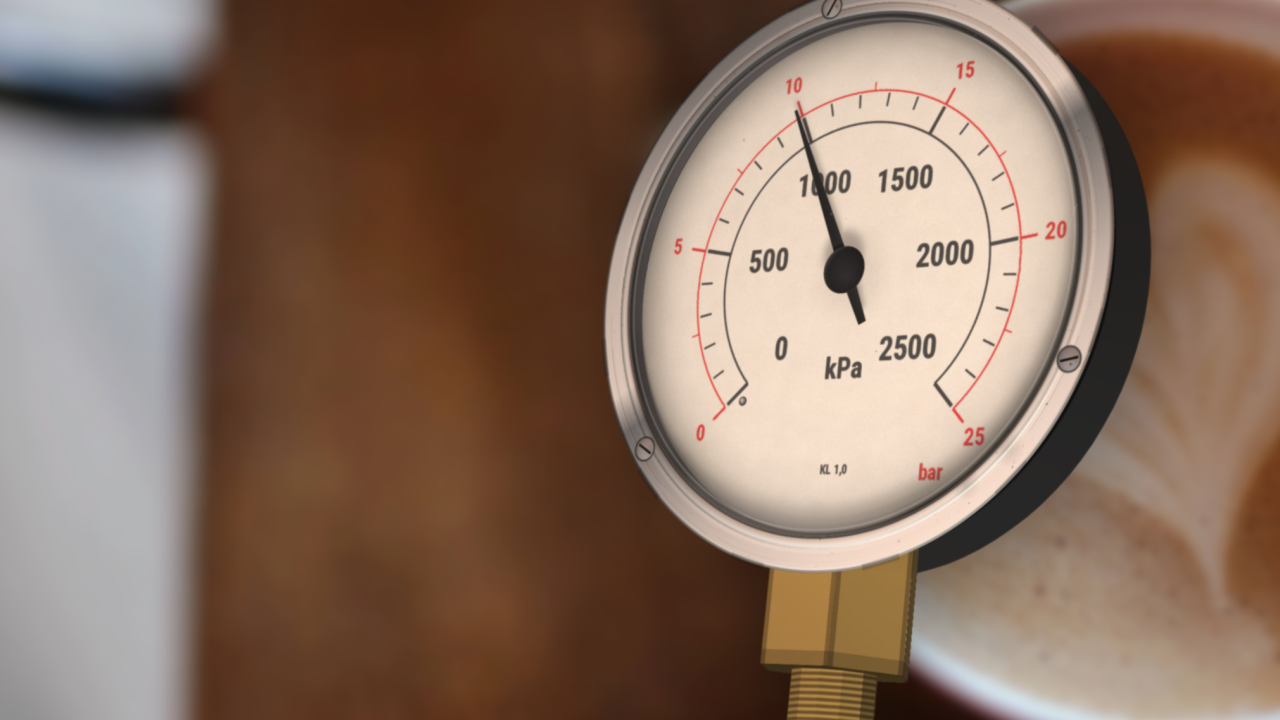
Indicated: 1000; kPa
